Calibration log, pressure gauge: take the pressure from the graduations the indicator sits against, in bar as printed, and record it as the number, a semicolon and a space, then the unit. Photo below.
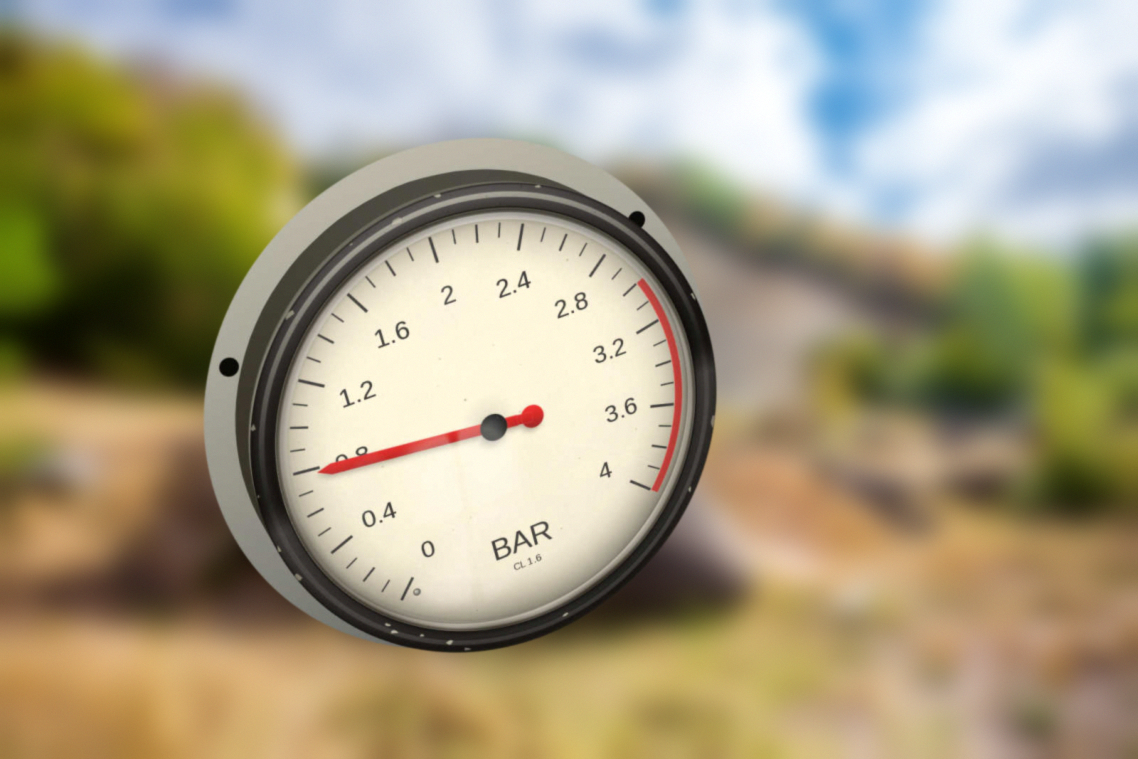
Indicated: 0.8; bar
